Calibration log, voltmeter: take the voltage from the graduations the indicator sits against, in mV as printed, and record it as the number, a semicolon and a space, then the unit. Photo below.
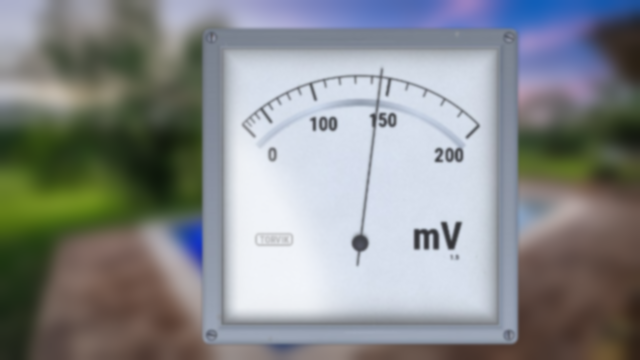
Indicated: 145; mV
